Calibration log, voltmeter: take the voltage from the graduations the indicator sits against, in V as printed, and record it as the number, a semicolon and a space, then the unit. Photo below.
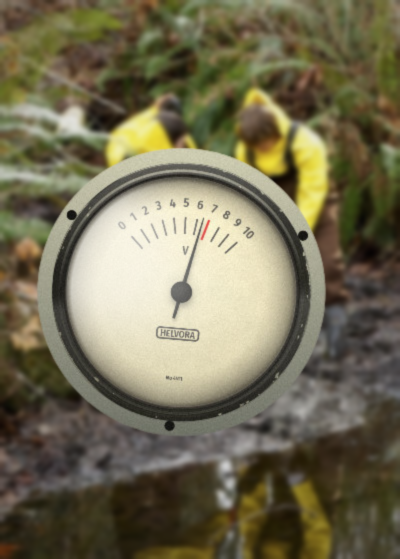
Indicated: 6.5; V
